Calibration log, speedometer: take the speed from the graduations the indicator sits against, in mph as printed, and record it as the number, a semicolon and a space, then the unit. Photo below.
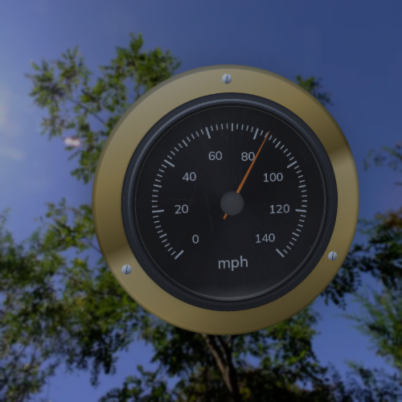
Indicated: 84; mph
